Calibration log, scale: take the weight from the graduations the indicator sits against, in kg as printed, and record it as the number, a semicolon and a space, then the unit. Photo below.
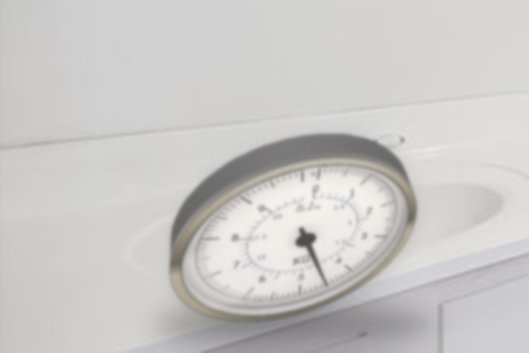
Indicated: 4.5; kg
